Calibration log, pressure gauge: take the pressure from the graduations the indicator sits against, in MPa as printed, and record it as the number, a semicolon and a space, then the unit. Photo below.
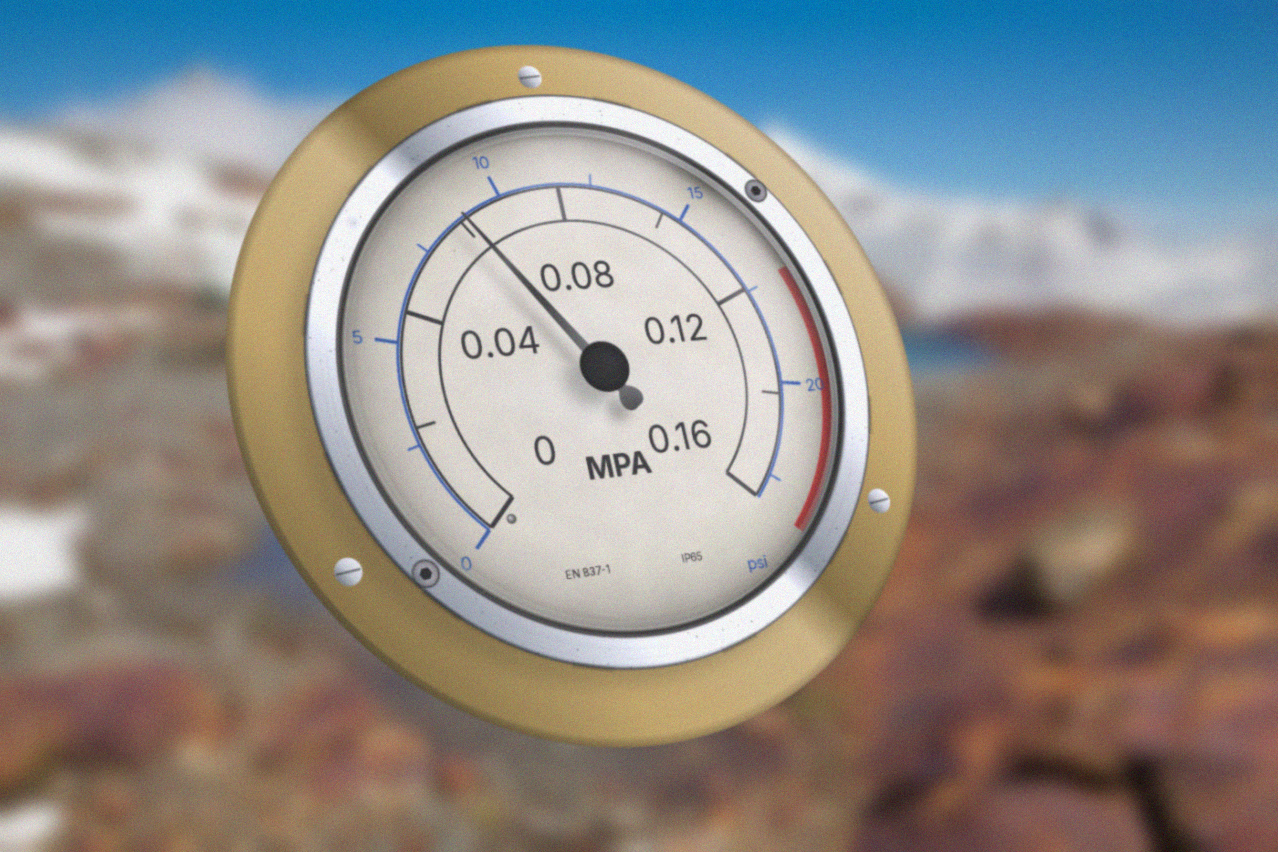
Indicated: 0.06; MPa
